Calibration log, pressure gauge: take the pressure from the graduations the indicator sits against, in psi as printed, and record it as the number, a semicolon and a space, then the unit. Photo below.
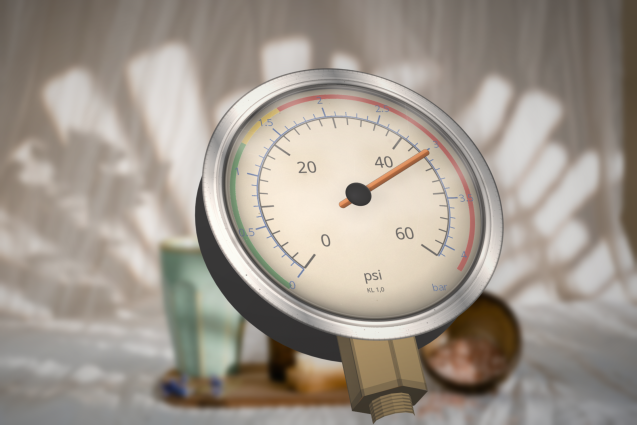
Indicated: 44; psi
